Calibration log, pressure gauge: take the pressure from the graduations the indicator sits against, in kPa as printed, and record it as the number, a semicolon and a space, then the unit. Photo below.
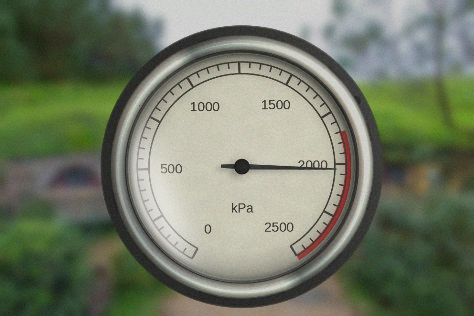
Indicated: 2025; kPa
